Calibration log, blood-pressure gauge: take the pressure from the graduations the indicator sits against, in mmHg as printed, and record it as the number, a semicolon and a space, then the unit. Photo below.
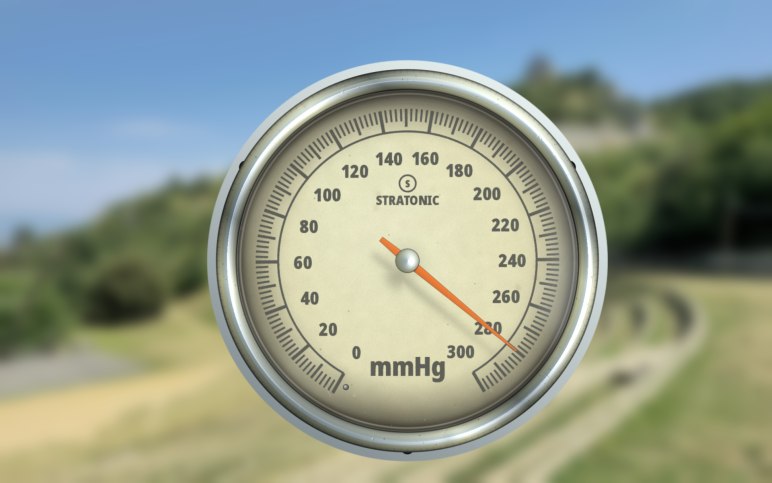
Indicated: 280; mmHg
